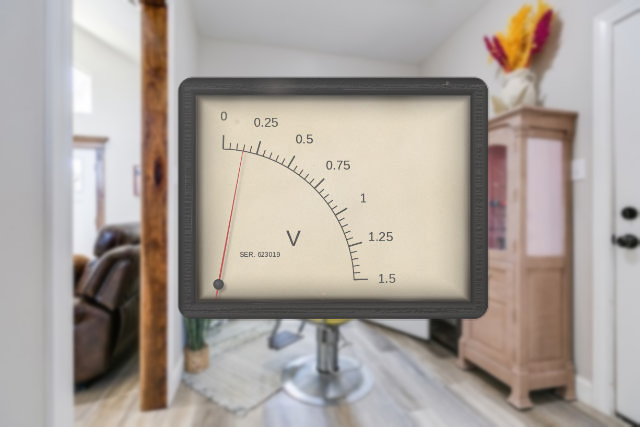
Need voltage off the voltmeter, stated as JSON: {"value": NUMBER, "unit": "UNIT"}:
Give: {"value": 0.15, "unit": "V"}
